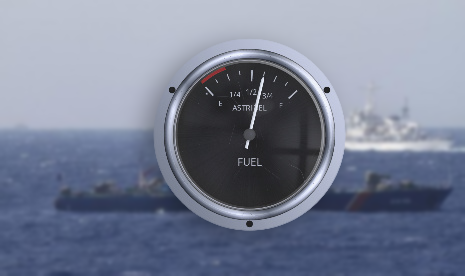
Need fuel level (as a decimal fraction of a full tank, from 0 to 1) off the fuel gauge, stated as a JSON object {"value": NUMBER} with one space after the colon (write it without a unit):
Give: {"value": 0.625}
